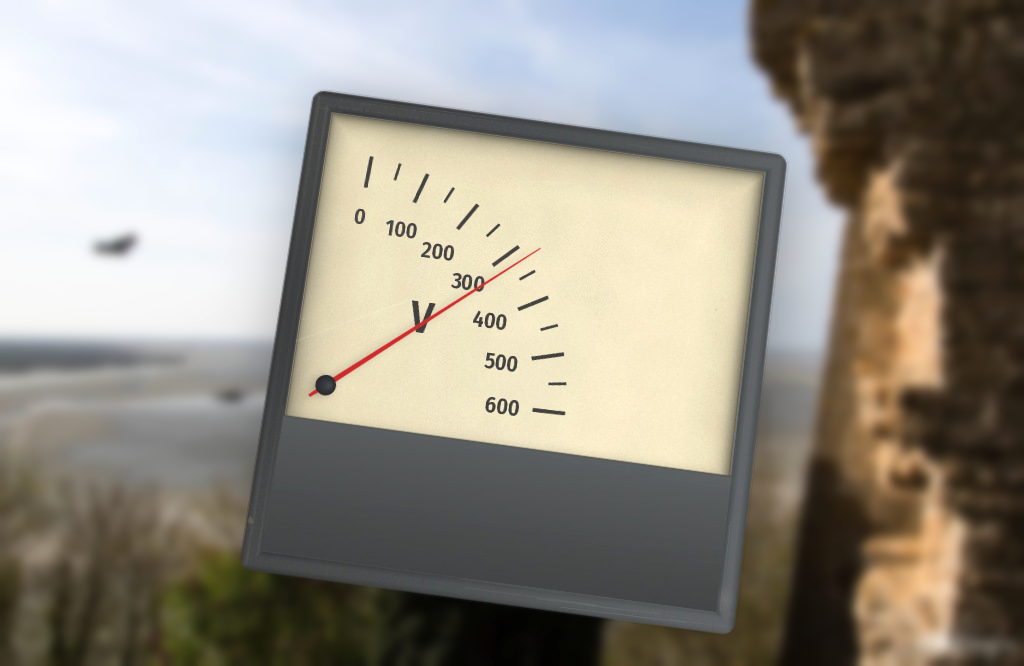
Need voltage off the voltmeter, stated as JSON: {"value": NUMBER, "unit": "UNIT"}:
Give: {"value": 325, "unit": "V"}
